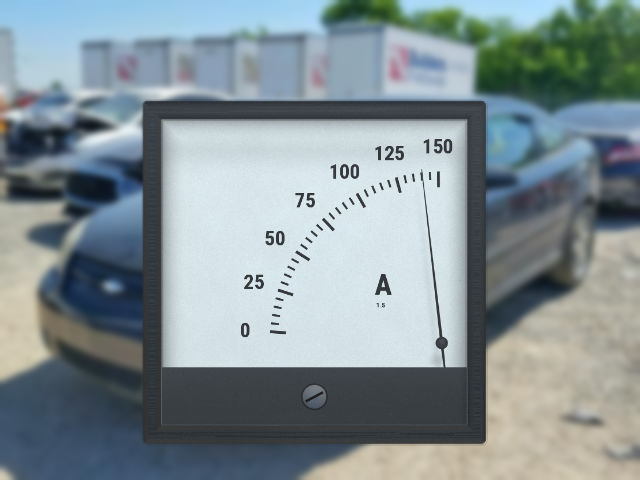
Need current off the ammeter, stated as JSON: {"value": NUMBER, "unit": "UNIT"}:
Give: {"value": 140, "unit": "A"}
